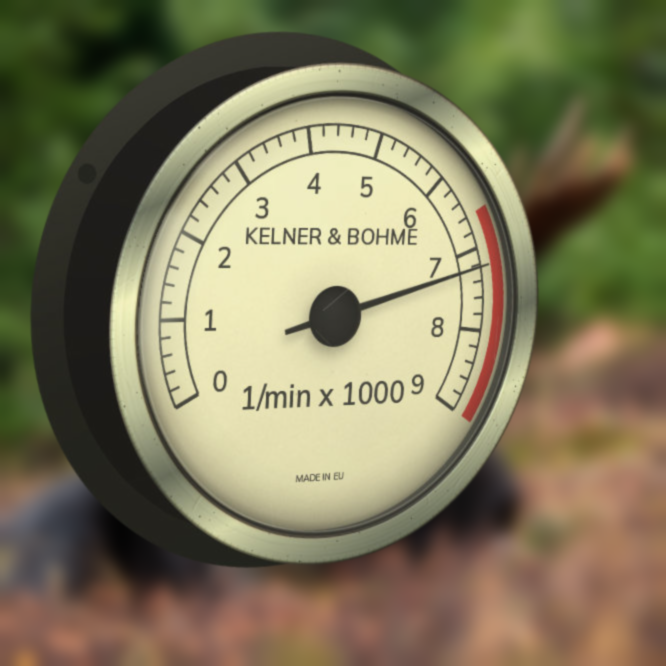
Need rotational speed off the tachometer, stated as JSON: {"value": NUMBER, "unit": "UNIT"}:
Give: {"value": 7200, "unit": "rpm"}
